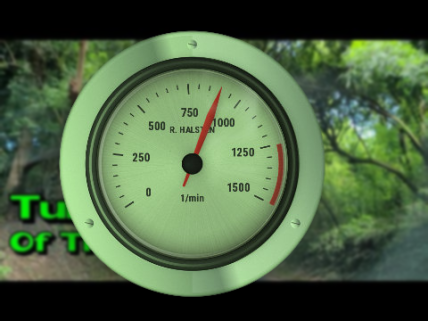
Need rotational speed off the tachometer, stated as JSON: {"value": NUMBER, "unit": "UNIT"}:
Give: {"value": 900, "unit": "rpm"}
